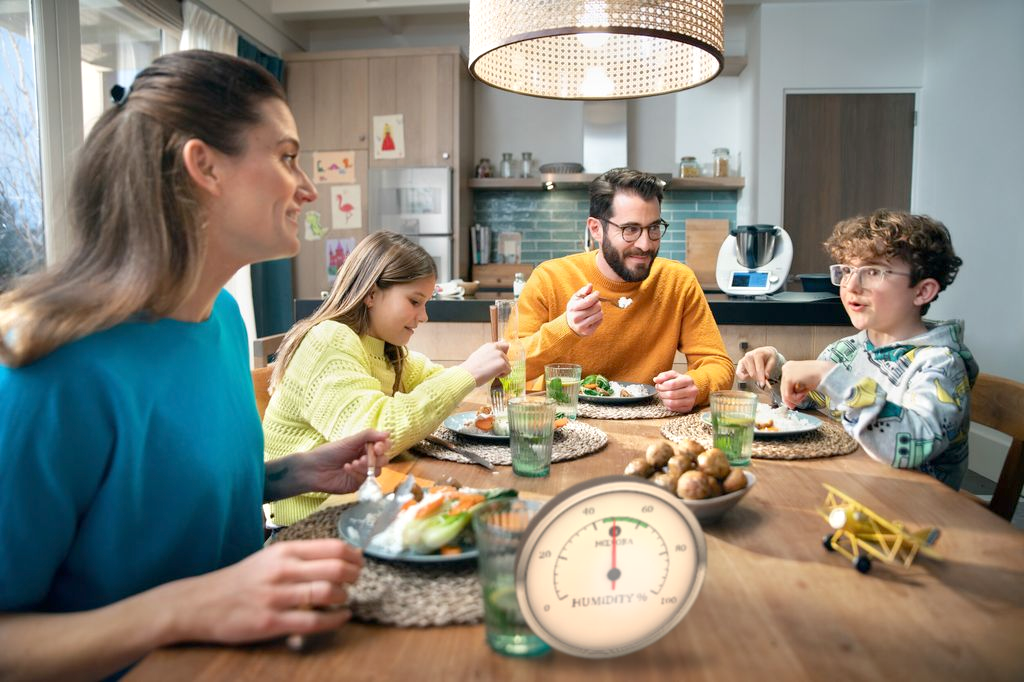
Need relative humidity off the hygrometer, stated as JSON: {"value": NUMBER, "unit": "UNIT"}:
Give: {"value": 48, "unit": "%"}
